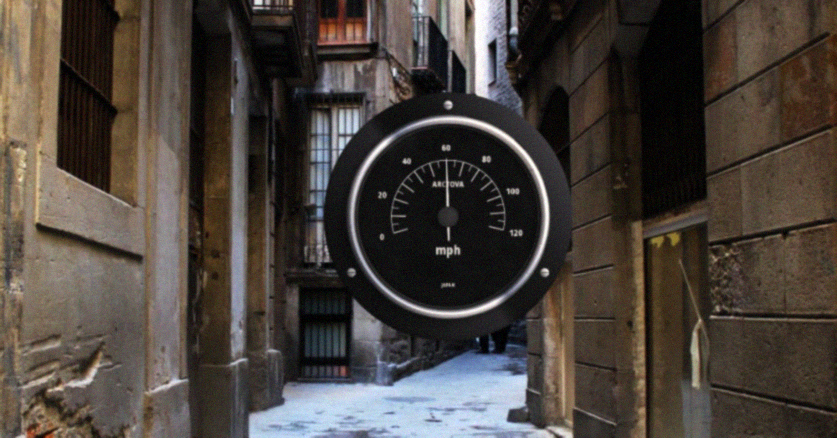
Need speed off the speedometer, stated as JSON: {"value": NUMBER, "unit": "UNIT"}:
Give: {"value": 60, "unit": "mph"}
